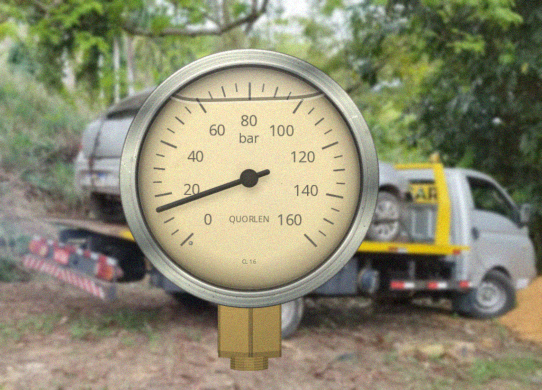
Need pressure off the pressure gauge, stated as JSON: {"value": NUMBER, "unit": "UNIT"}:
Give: {"value": 15, "unit": "bar"}
